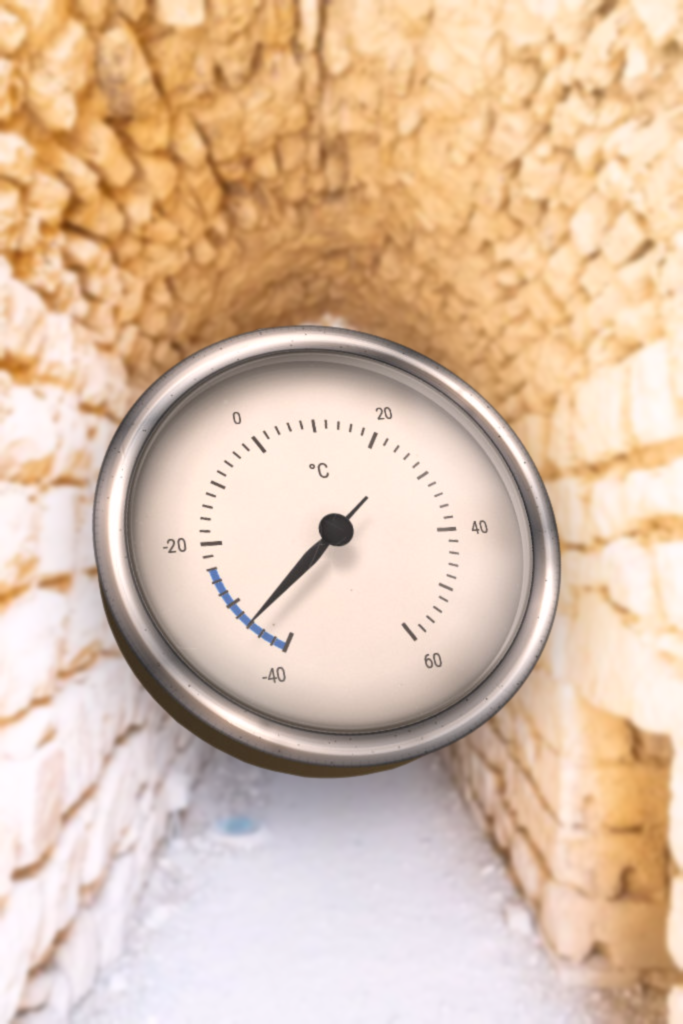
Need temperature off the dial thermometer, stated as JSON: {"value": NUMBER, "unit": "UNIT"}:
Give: {"value": -34, "unit": "°C"}
